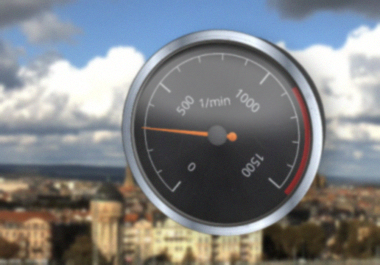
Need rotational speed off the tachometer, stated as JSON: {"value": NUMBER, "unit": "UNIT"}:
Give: {"value": 300, "unit": "rpm"}
